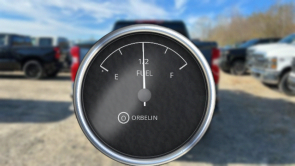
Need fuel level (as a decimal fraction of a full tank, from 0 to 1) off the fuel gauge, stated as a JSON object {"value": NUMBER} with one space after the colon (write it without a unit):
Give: {"value": 0.5}
